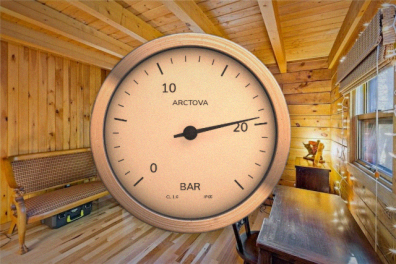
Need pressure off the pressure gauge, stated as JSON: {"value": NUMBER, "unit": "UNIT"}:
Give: {"value": 19.5, "unit": "bar"}
